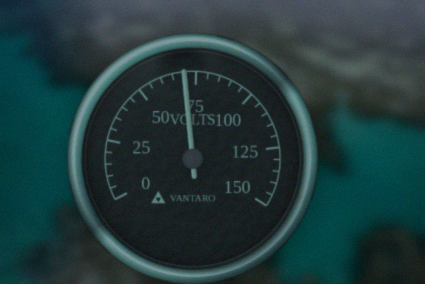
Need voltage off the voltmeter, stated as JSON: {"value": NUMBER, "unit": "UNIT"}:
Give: {"value": 70, "unit": "V"}
